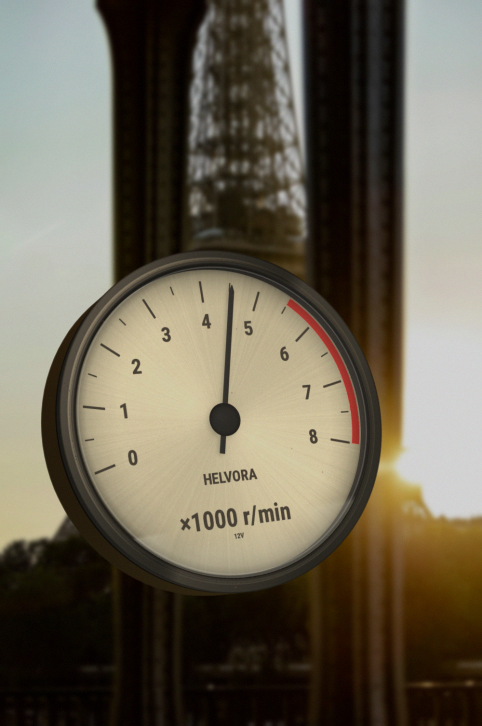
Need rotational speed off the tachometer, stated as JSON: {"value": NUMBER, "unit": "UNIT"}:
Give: {"value": 4500, "unit": "rpm"}
